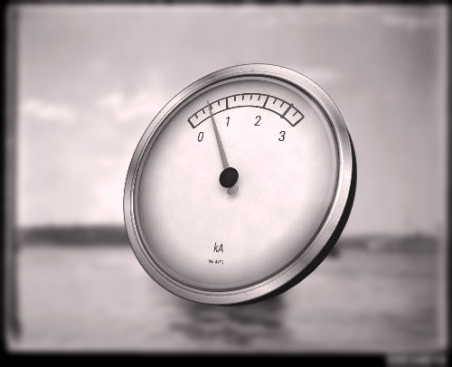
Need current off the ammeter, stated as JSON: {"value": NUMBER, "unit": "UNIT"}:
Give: {"value": 0.6, "unit": "kA"}
